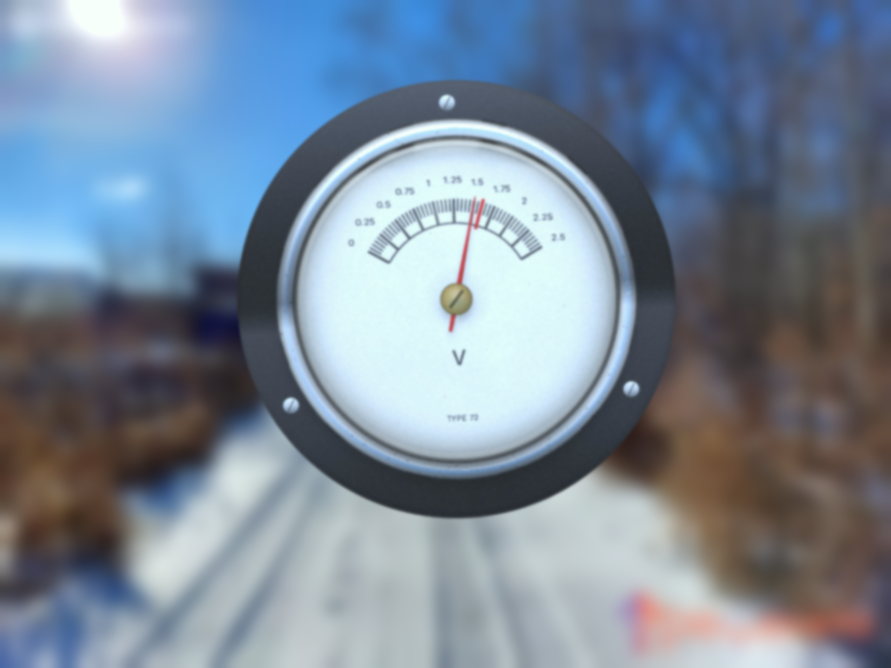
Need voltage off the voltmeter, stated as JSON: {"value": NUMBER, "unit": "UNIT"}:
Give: {"value": 1.5, "unit": "V"}
